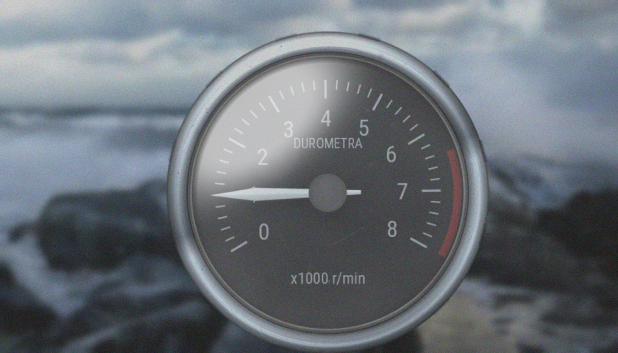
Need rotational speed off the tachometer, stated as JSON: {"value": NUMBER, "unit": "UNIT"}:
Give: {"value": 1000, "unit": "rpm"}
